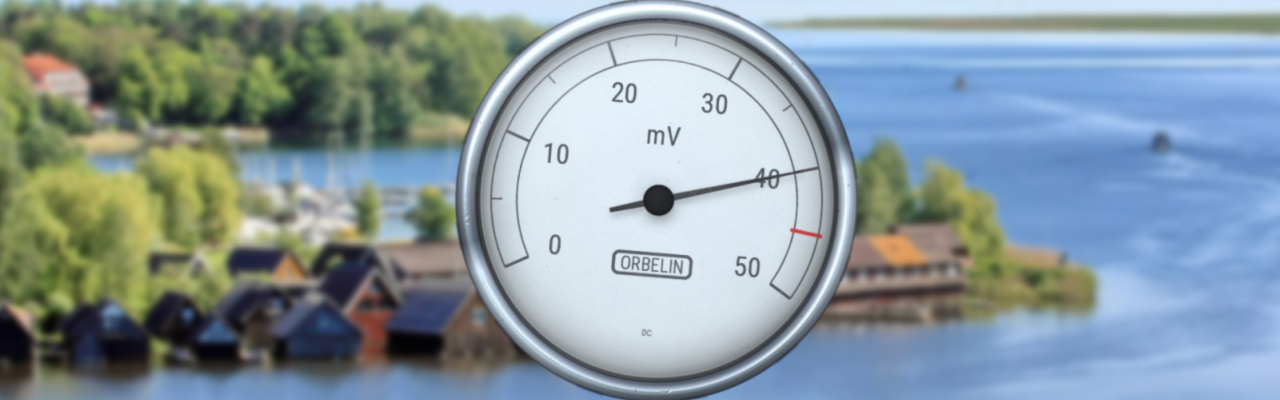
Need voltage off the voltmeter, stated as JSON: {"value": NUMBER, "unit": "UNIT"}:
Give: {"value": 40, "unit": "mV"}
